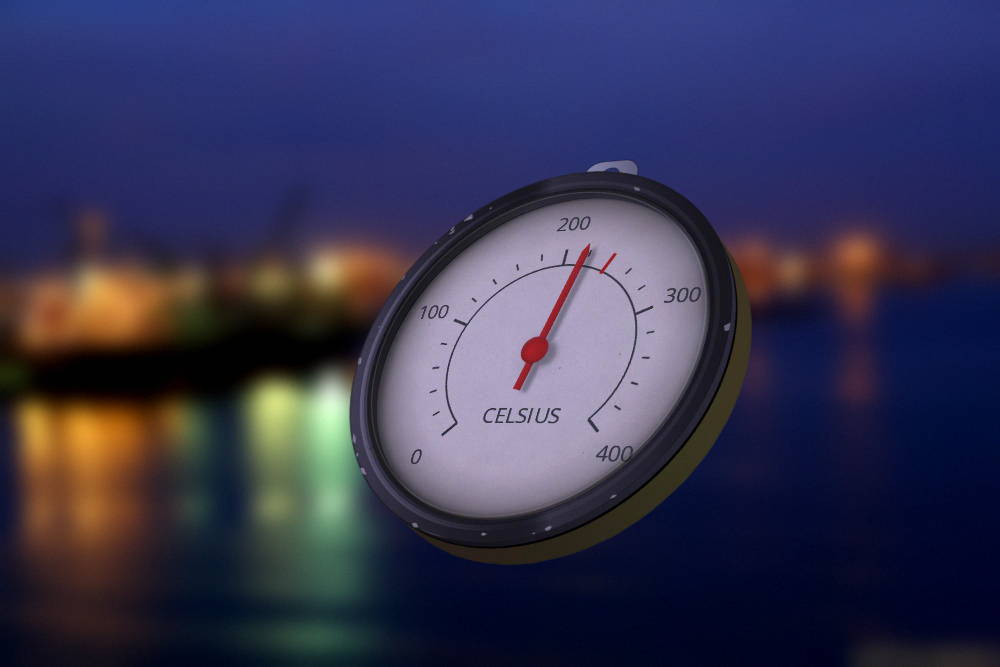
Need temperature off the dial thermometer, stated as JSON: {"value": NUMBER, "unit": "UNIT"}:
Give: {"value": 220, "unit": "°C"}
